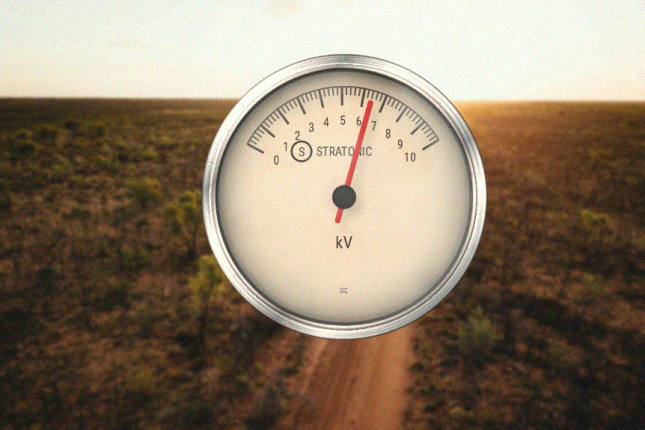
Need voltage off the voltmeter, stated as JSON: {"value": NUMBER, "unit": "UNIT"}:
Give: {"value": 6.4, "unit": "kV"}
